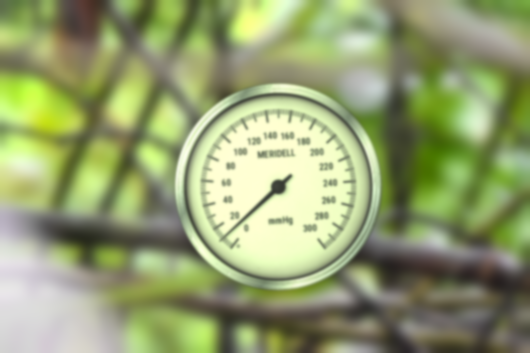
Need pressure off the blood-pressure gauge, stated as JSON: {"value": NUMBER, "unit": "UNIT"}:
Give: {"value": 10, "unit": "mmHg"}
